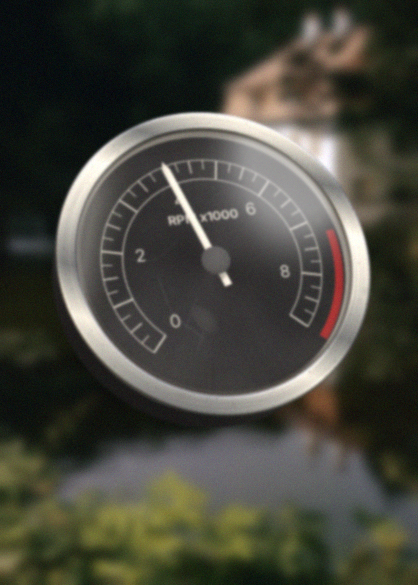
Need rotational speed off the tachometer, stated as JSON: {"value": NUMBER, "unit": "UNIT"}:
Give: {"value": 4000, "unit": "rpm"}
